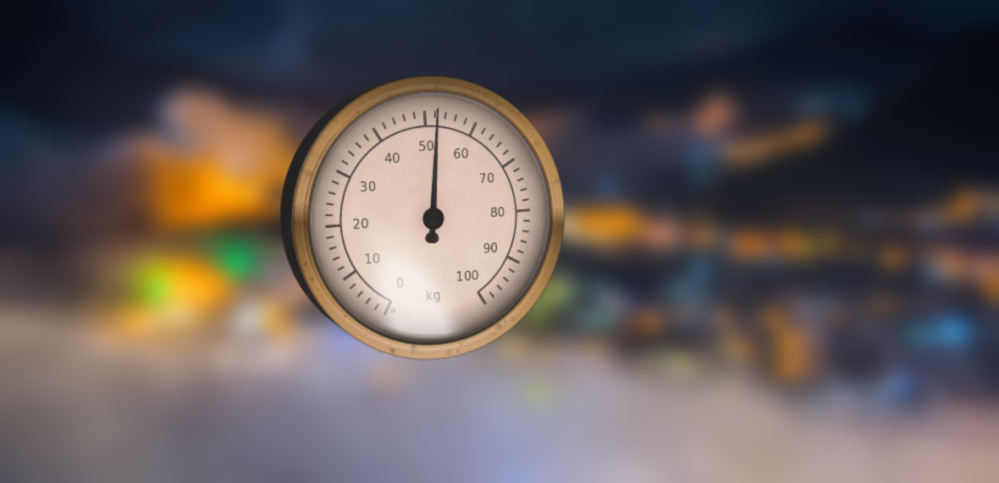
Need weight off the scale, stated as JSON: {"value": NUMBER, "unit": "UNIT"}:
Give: {"value": 52, "unit": "kg"}
